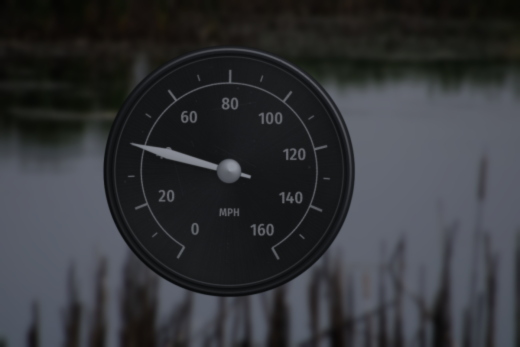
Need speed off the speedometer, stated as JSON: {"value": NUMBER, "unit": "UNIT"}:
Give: {"value": 40, "unit": "mph"}
